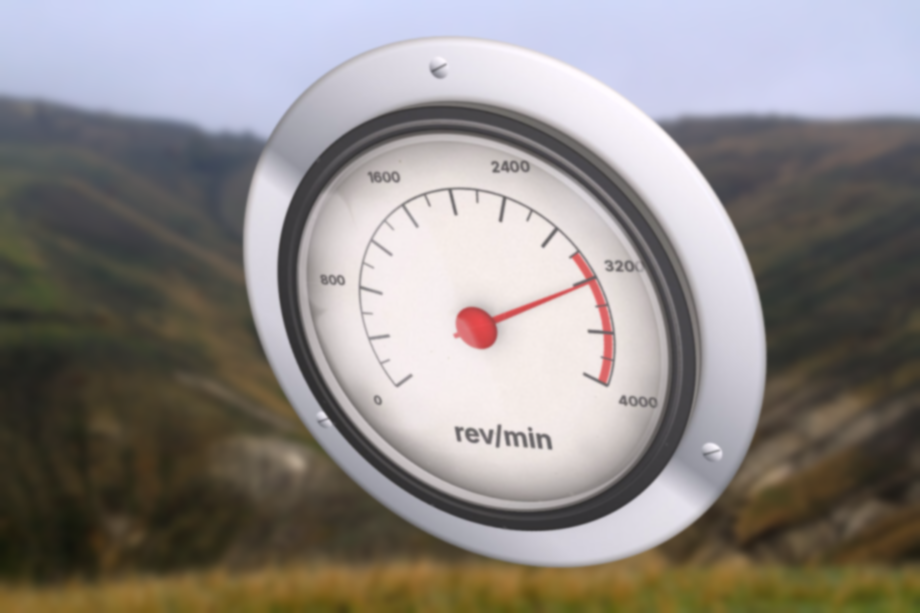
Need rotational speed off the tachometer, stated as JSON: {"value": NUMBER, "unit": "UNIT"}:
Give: {"value": 3200, "unit": "rpm"}
